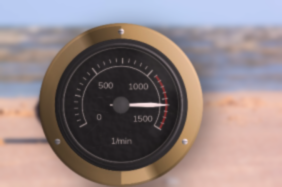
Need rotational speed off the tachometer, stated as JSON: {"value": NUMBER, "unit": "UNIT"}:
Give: {"value": 1300, "unit": "rpm"}
